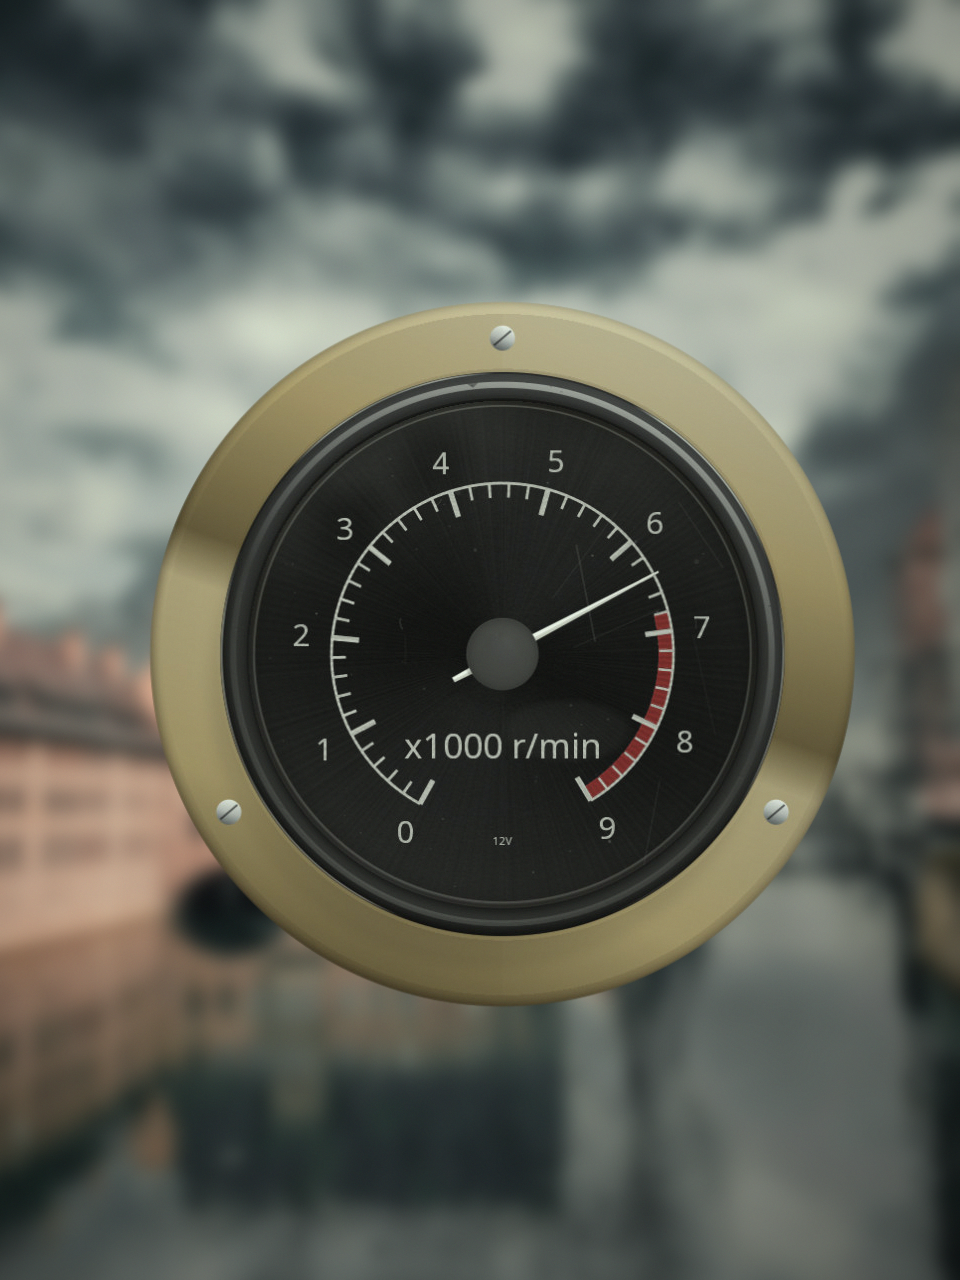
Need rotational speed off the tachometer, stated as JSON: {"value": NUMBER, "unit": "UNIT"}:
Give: {"value": 6400, "unit": "rpm"}
